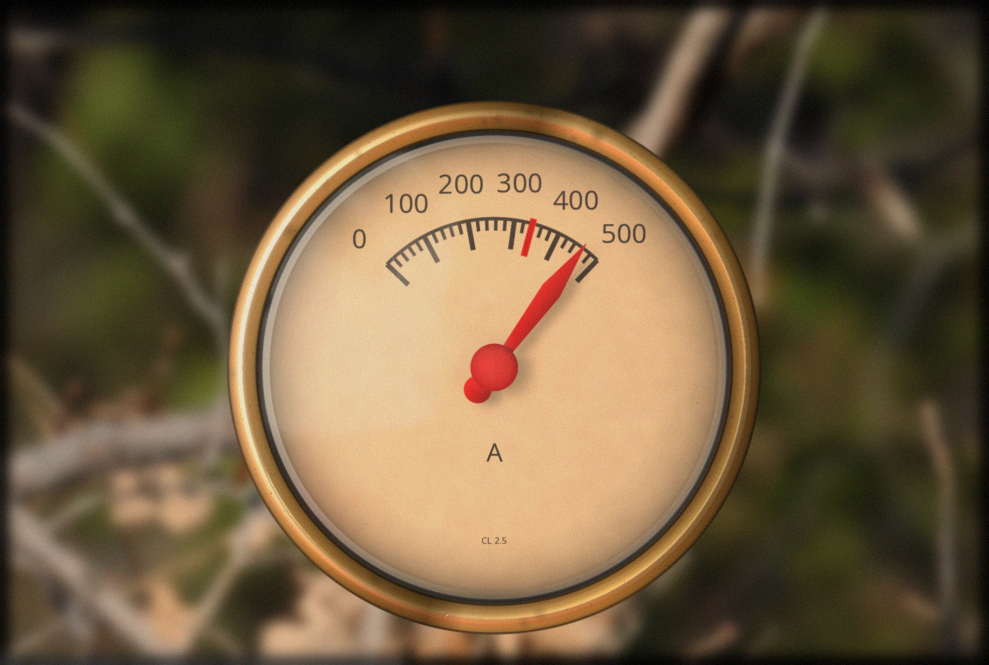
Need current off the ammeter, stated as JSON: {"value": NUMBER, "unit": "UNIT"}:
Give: {"value": 460, "unit": "A"}
